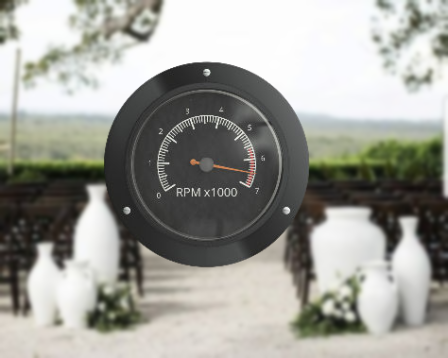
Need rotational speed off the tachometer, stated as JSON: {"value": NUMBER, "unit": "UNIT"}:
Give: {"value": 6500, "unit": "rpm"}
